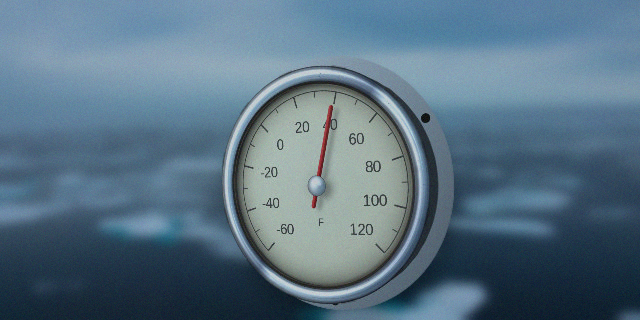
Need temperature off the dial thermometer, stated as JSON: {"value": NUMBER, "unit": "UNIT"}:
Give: {"value": 40, "unit": "°F"}
